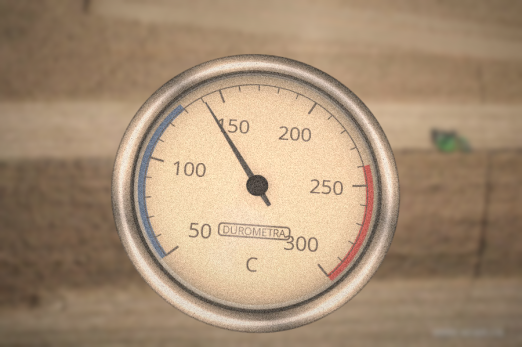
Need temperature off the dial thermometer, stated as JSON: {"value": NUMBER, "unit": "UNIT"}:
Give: {"value": 140, "unit": "°C"}
